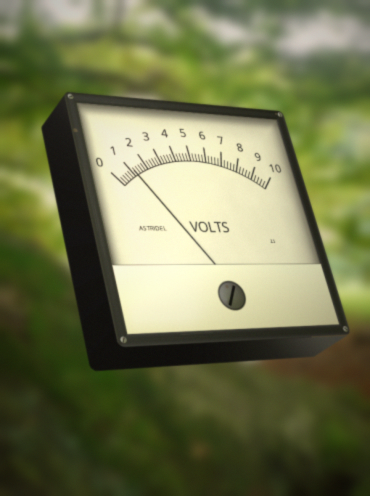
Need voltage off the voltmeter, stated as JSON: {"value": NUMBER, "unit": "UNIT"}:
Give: {"value": 1, "unit": "V"}
